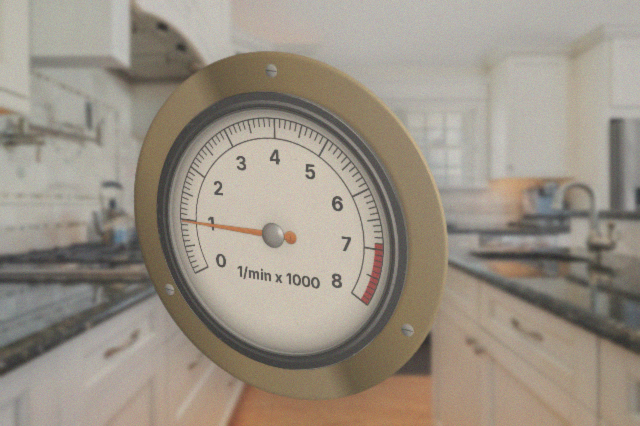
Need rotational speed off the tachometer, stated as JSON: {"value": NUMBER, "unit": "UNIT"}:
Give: {"value": 1000, "unit": "rpm"}
